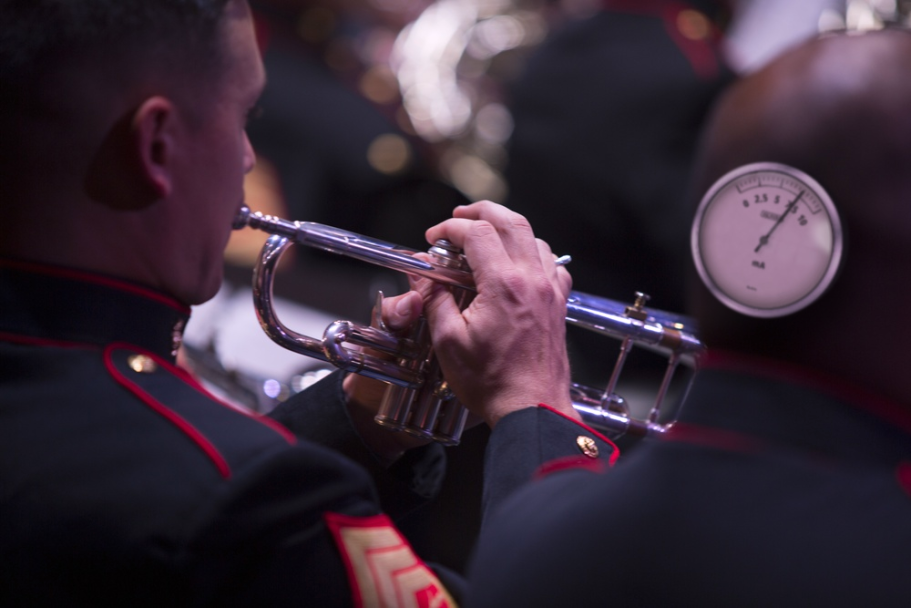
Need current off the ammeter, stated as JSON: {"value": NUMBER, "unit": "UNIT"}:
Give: {"value": 7.5, "unit": "mA"}
